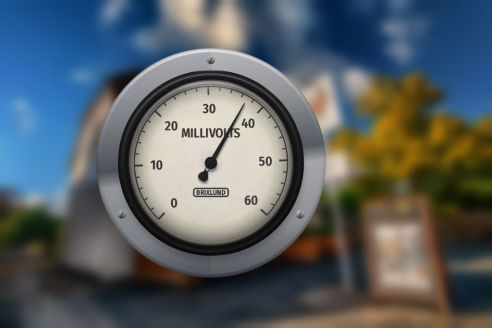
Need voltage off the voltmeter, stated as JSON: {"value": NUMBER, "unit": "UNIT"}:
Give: {"value": 37, "unit": "mV"}
